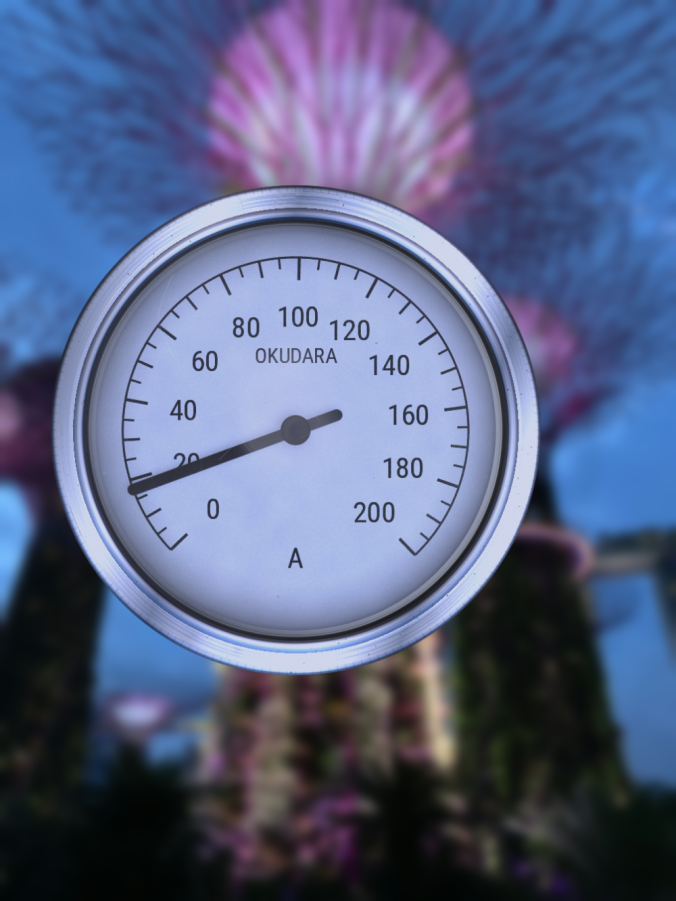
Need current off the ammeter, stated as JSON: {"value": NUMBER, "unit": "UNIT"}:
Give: {"value": 17.5, "unit": "A"}
